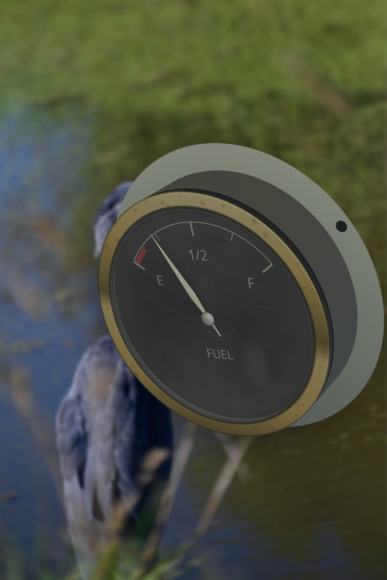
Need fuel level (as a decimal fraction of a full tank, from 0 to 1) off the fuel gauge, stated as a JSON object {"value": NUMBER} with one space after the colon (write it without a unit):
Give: {"value": 0.25}
